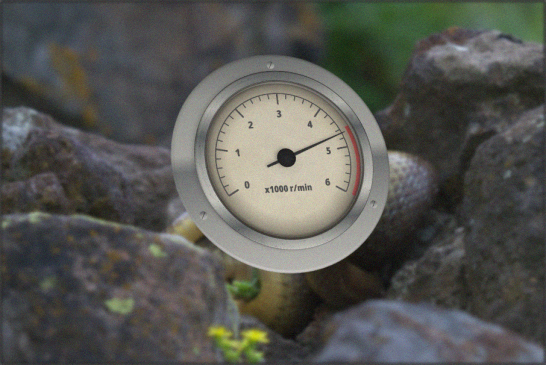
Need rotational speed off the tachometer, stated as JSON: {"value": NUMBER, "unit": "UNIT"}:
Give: {"value": 4700, "unit": "rpm"}
